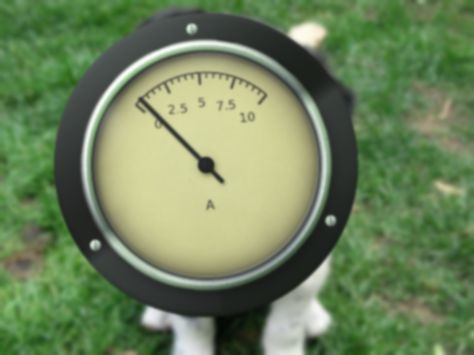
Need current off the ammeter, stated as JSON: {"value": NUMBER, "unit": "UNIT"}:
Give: {"value": 0.5, "unit": "A"}
